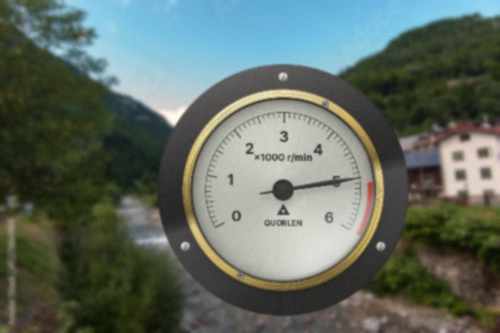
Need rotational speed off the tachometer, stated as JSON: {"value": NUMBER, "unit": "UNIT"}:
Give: {"value": 5000, "unit": "rpm"}
